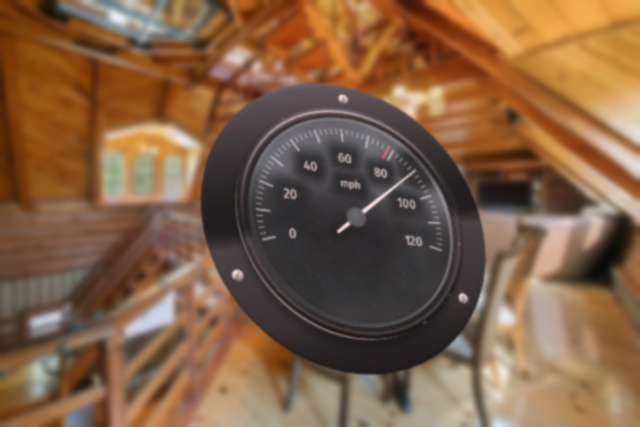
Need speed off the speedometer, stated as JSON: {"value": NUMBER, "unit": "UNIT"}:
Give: {"value": 90, "unit": "mph"}
